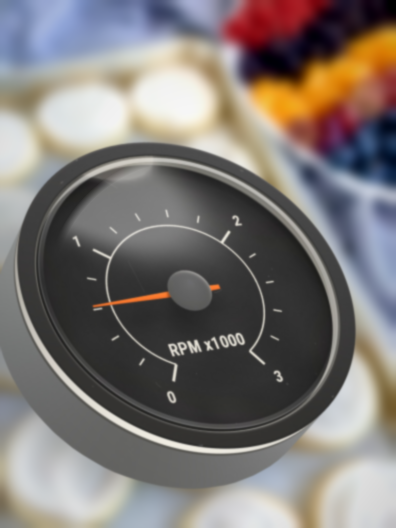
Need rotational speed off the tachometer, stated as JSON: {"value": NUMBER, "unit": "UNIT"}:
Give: {"value": 600, "unit": "rpm"}
